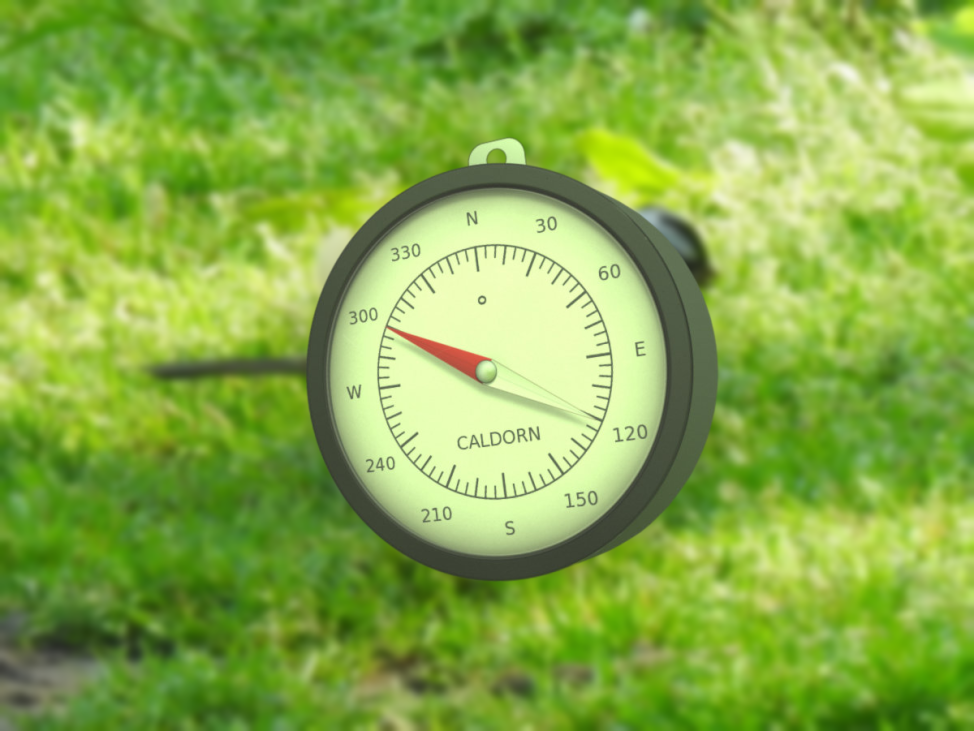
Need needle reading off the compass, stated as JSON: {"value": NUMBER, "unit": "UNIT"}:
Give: {"value": 300, "unit": "°"}
